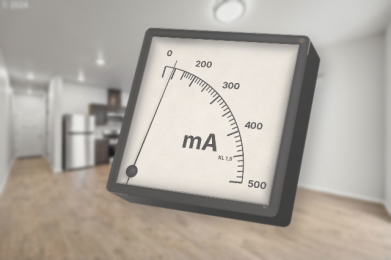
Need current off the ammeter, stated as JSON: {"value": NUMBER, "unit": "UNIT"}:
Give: {"value": 100, "unit": "mA"}
